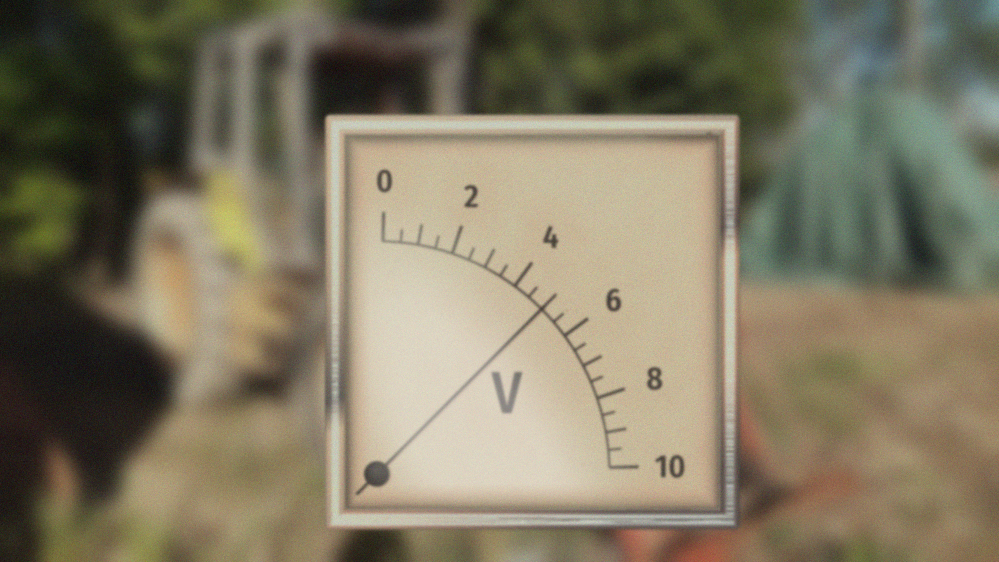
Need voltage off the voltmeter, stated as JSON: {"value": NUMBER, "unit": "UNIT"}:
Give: {"value": 5, "unit": "V"}
